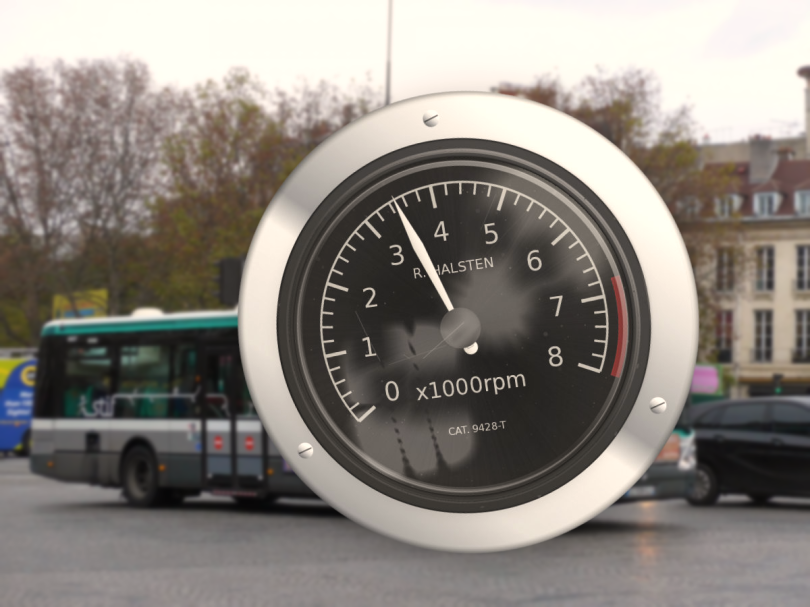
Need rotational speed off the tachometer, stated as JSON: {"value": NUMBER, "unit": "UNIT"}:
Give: {"value": 3500, "unit": "rpm"}
